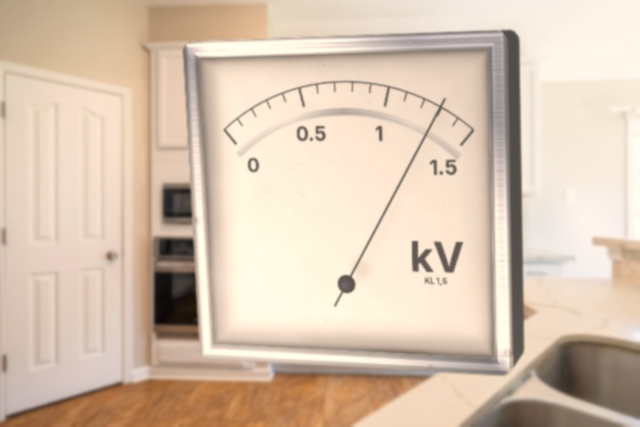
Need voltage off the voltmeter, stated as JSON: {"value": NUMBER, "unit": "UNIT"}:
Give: {"value": 1.3, "unit": "kV"}
